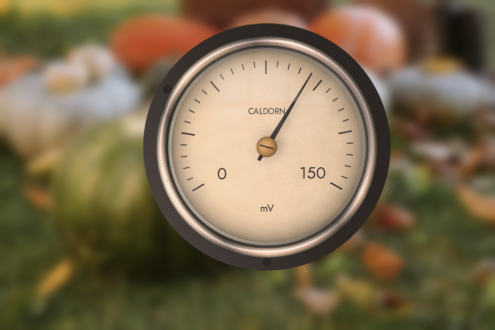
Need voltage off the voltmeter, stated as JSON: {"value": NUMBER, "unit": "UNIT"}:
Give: {"value": 95, "unit": "mV"}
